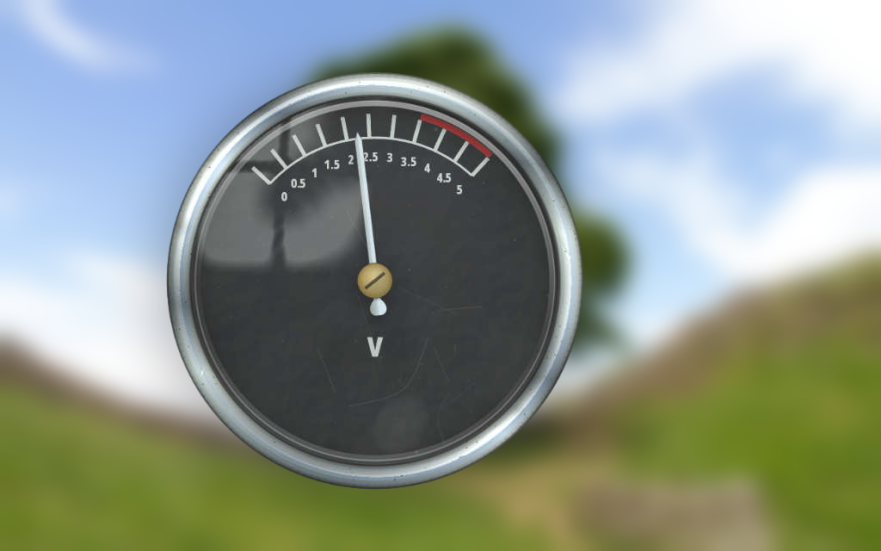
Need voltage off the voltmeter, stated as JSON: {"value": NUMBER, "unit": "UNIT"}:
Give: {"value": 2.25, "unit": "V"}
